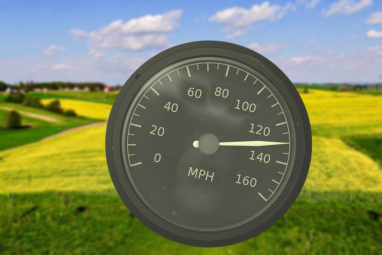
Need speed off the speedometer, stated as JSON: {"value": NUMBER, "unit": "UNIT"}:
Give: {"value": 130, "unit": "mph"}
